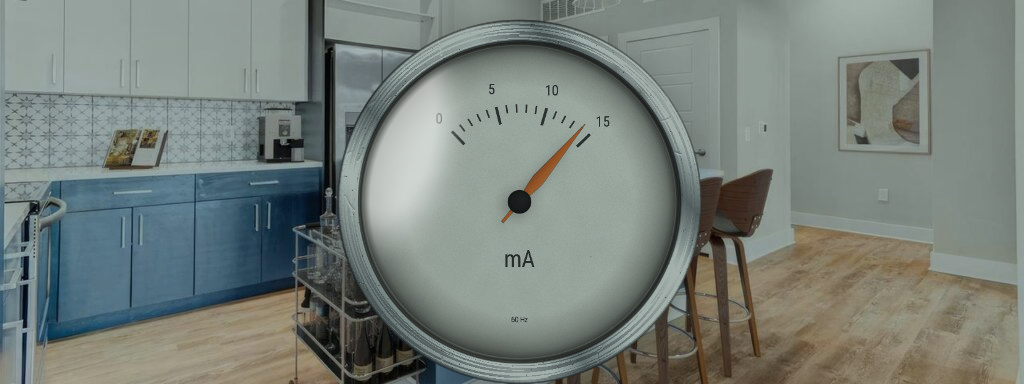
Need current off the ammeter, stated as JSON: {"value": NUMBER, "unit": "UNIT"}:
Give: {"value": 14, "unit": "mA"}
